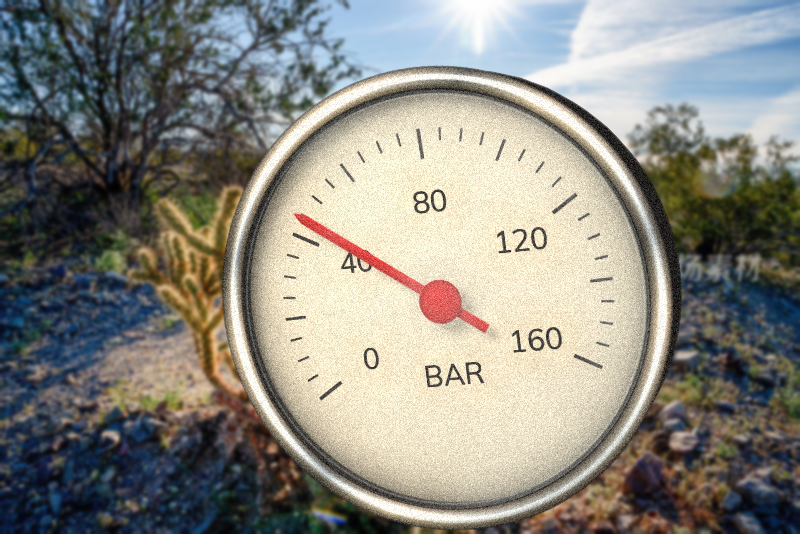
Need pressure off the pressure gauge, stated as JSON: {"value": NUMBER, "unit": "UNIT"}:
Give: {"value": 45, "unit": "bar"}
